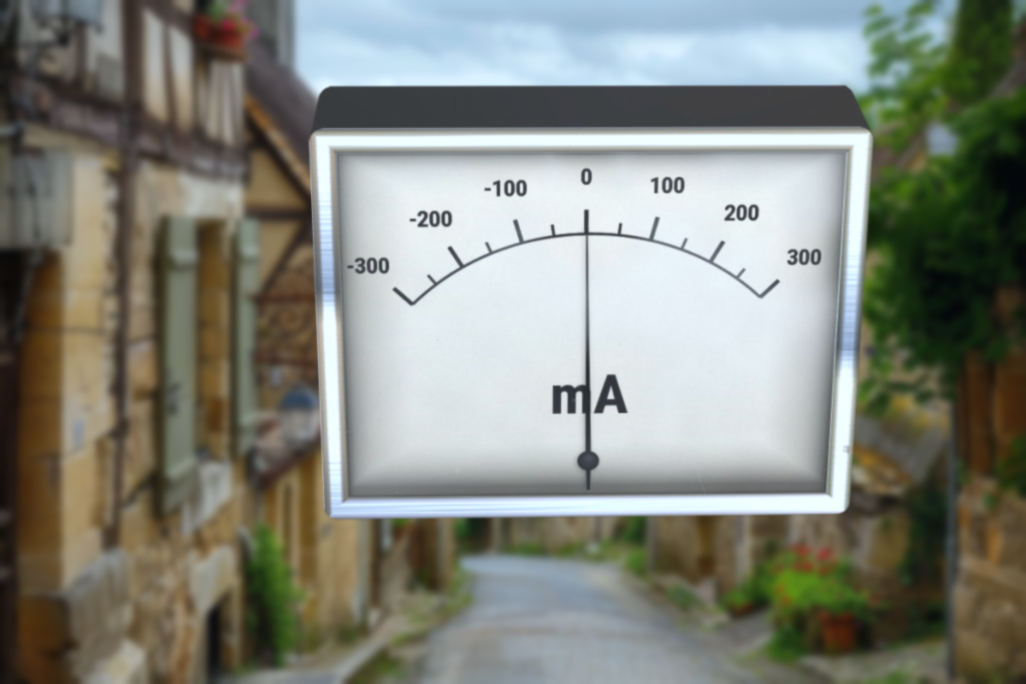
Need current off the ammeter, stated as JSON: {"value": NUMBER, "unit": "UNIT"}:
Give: {"value": 0, "unit": "mA"}
